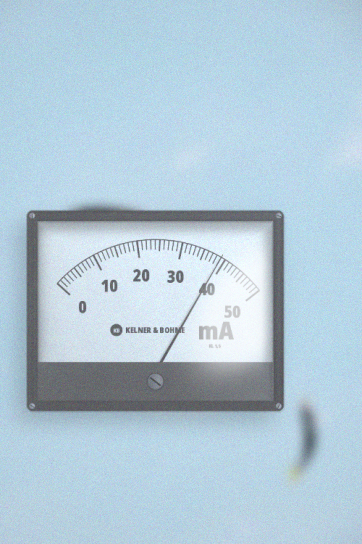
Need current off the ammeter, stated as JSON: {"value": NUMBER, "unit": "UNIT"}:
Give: {"value": 39, "unit": "mA"}
